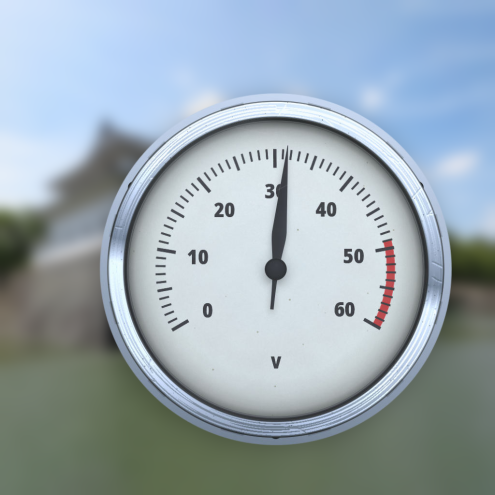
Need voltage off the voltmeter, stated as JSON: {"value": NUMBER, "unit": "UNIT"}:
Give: {"value": 31.5, "unit": "V"}
